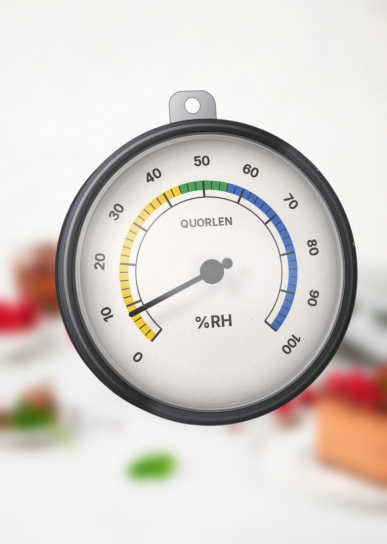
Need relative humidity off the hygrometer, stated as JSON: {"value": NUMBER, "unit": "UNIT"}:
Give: {"value": 8, "unit": "%"}
